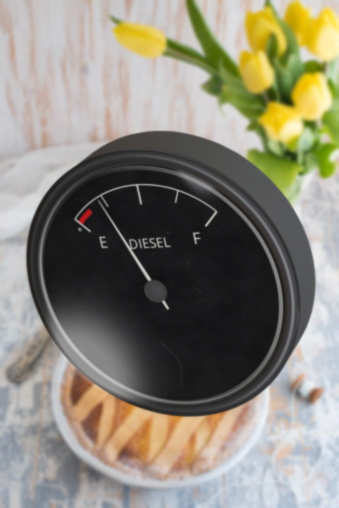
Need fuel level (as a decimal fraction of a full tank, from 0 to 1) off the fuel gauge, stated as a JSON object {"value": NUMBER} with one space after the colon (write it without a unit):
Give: {"value": 0.25}
